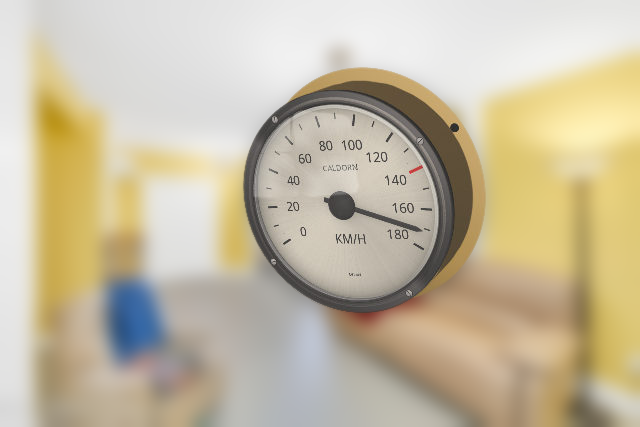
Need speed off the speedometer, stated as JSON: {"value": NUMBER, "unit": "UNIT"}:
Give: {"value": 170, "unit": "km/h"}
